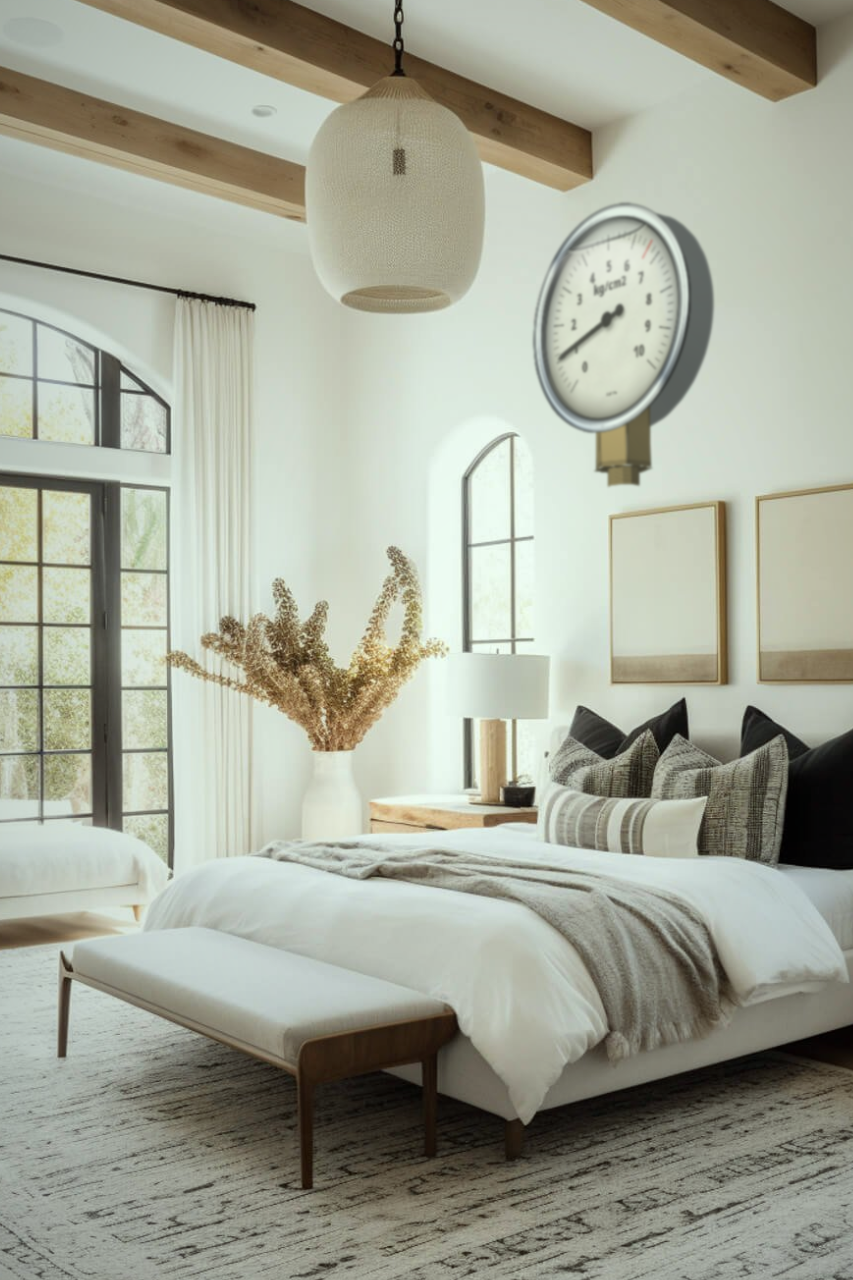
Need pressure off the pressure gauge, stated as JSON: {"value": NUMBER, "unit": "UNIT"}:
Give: {"value": 1, "unit": "kg/cm²"}
